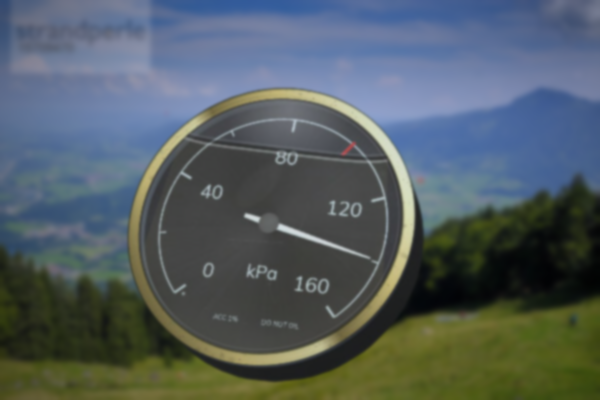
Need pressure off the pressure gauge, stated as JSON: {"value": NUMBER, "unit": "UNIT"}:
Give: {"value": 140, "unit": "kPa"}
